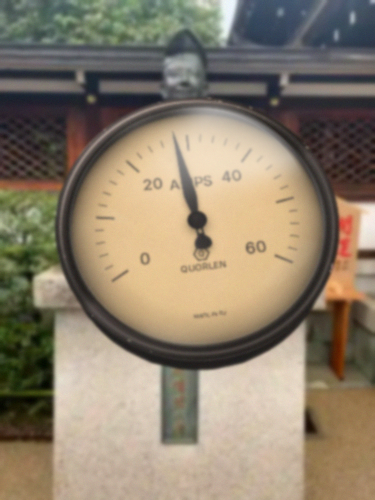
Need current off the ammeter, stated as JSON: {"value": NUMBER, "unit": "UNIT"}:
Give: {"value": 28, "unit": "A"}
